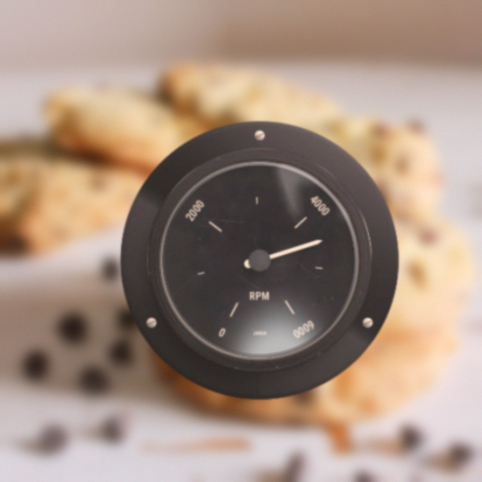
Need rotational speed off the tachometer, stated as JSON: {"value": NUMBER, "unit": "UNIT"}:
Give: {"value": 4500, "unit": "rpm"}
